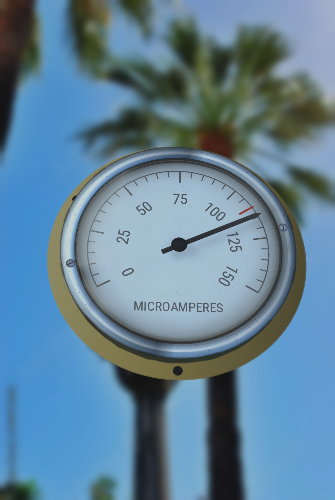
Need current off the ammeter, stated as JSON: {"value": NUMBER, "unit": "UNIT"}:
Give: {"value": 115, "unit": "µA"}
